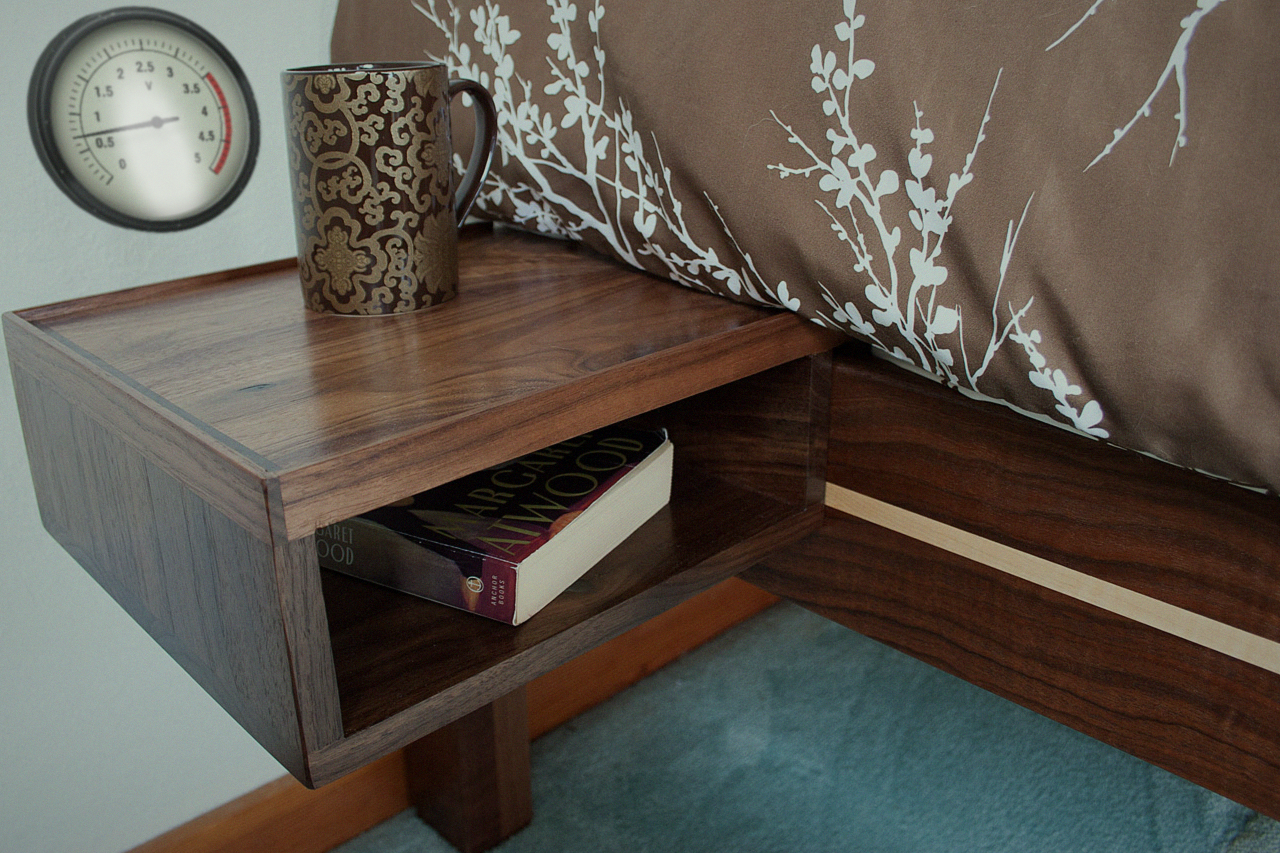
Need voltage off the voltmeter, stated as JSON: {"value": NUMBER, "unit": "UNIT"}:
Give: {"value": 0.7, "unit": "V"}
